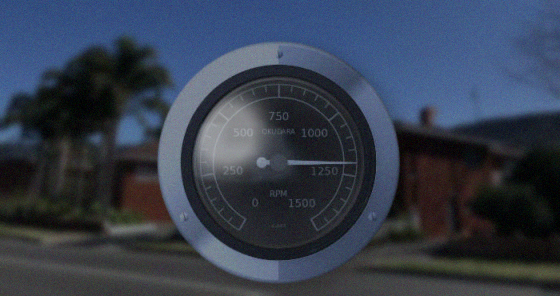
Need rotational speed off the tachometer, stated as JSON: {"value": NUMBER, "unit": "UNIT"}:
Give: {"value": 1200, "unit": "rpm"}
